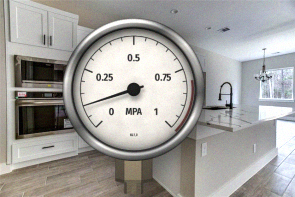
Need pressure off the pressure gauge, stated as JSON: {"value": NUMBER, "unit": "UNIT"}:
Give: {"value": 0.1, "unit": "MPa"}
